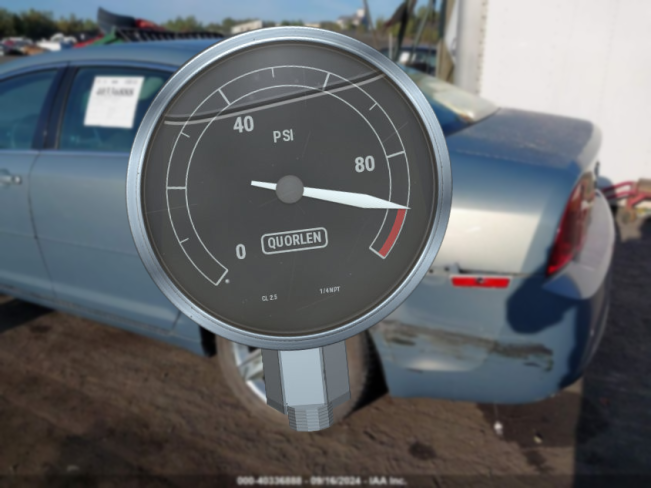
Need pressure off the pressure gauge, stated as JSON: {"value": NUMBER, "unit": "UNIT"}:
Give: {"value": 90, "unit": "psi"}
